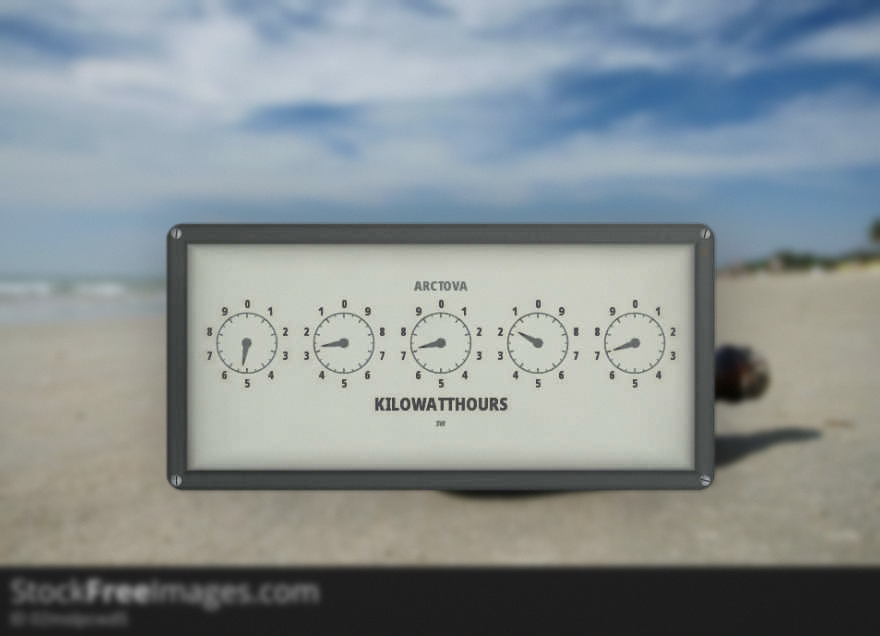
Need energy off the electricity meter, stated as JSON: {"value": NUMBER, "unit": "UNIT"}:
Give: {"value": 52717, "unit": "kWh"}
